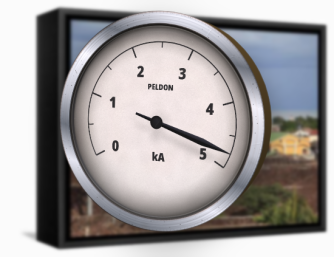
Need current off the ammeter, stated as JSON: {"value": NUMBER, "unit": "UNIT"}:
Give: {"value": 4.75, "unit": "kA"}
